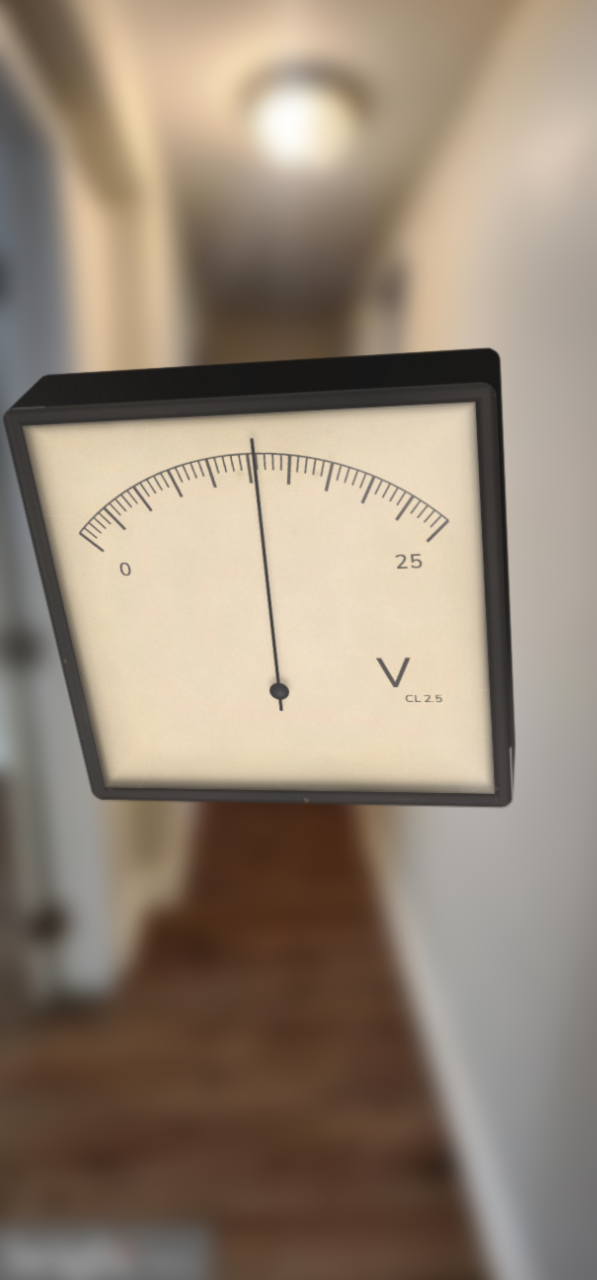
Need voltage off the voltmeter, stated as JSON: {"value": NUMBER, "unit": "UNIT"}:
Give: {"value": 13, "unit": "V"}
